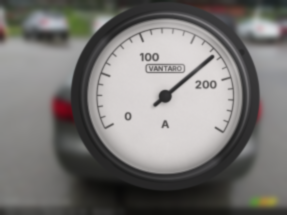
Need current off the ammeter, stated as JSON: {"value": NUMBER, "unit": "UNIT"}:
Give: {"value": 175, "unit": "A"}
